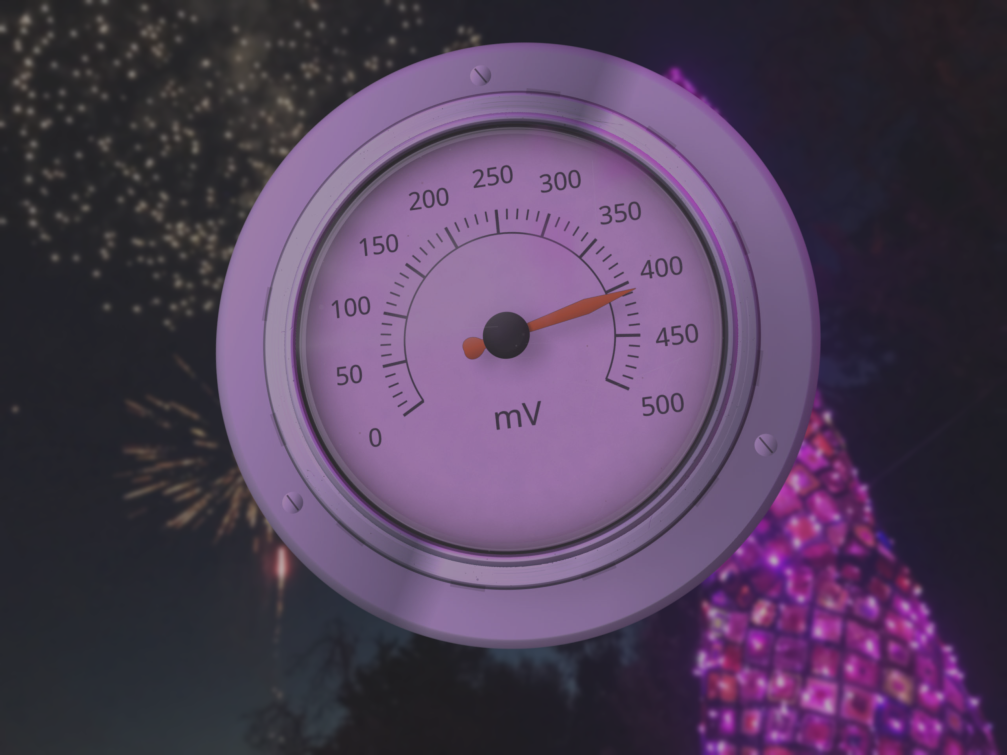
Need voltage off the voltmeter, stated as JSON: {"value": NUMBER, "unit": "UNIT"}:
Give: {"value": 410, "unit": "mV"}
